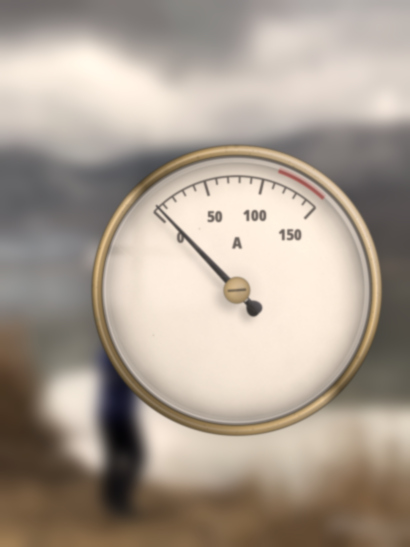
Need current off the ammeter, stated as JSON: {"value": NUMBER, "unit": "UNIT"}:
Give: {"value": 5, "unit": "A"}
